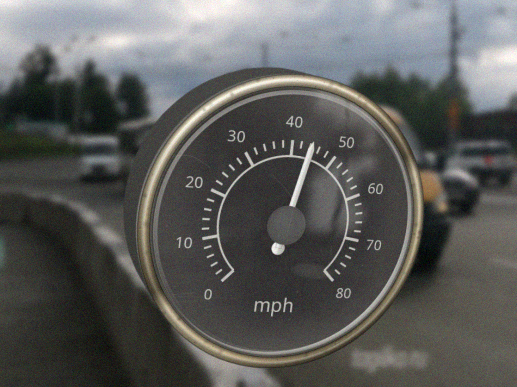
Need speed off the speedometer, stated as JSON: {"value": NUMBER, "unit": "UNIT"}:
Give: {"value": 44, "unit": "mph"}
